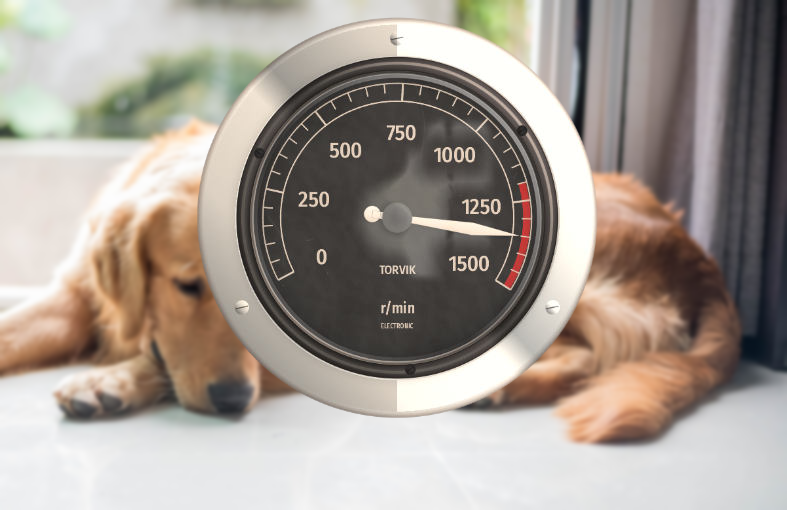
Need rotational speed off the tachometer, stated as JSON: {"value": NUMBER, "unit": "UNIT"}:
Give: {"value": 1350, "unit": "rpm"}
